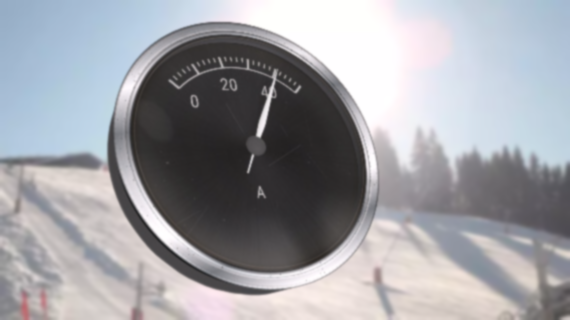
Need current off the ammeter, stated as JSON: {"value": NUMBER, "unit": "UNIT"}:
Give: {"value": 40, "unit": "A"}
